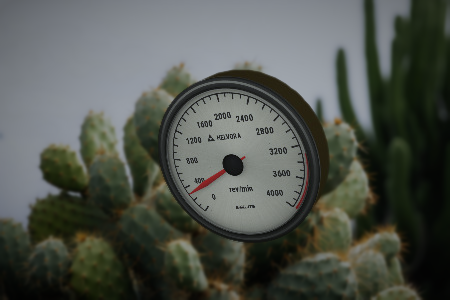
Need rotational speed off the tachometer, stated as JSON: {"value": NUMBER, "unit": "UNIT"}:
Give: {"value": 300, "unit": "rpm"}
